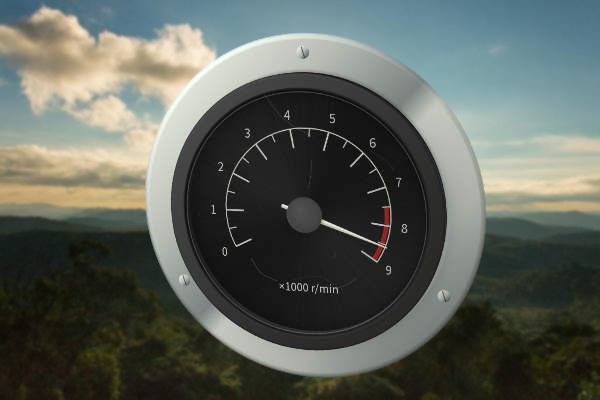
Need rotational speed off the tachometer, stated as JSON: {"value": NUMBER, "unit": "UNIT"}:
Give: {"value": 8500, "unit": "rpm"}
